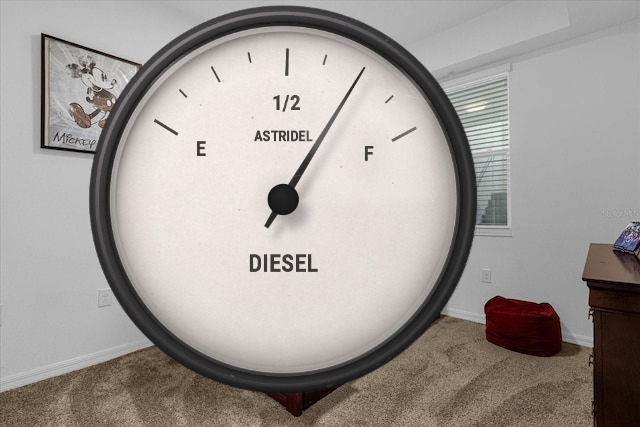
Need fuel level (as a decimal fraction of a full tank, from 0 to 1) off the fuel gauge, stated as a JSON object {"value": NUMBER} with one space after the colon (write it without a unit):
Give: {"value": 0.75}
